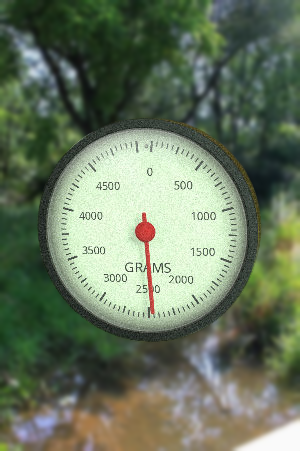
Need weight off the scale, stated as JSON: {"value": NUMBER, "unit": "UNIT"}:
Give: {"value": 2450, "unit": "g"}
